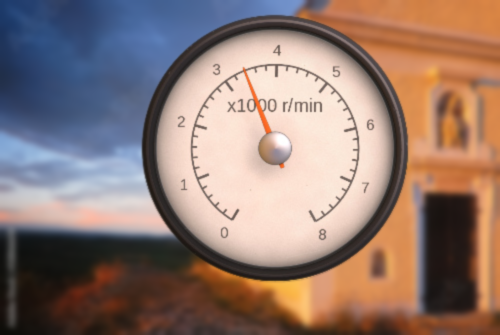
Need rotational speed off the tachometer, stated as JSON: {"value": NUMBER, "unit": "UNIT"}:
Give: {"value": 3400, "unit": "rpm"}
